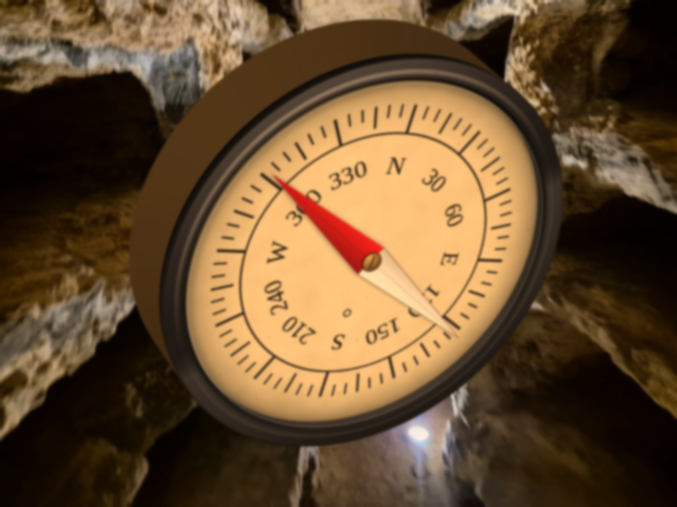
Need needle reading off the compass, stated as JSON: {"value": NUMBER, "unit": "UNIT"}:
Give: {"value": 302.5, "unit": "°"}
